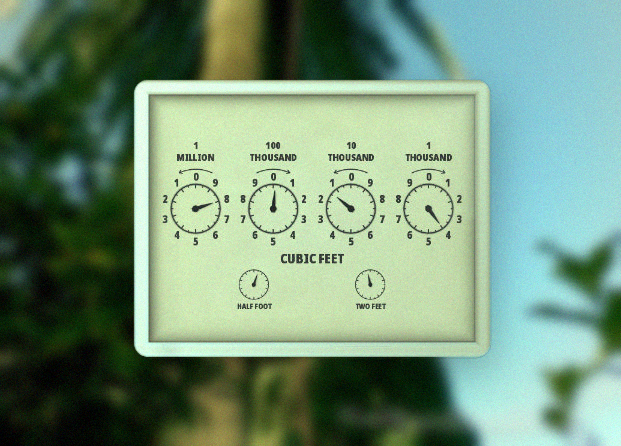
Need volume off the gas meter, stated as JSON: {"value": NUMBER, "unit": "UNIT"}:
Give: {"value": 801400, "unit": "ft³"}
